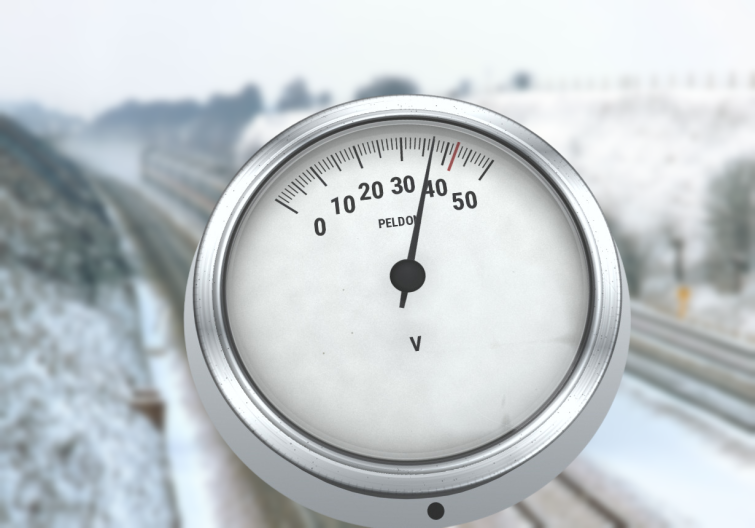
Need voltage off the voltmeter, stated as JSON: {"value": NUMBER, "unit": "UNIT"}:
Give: {"value": 37, "unit": "V"}
